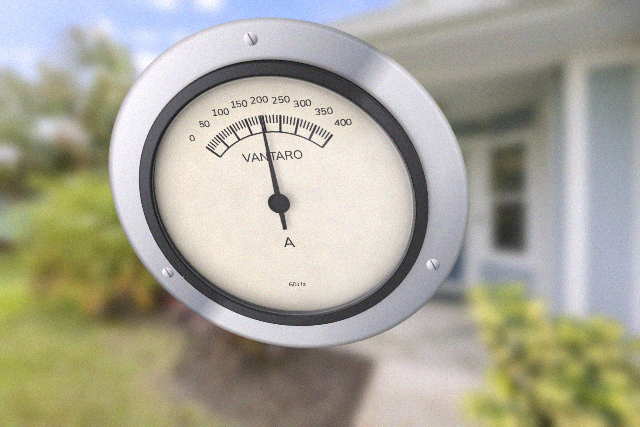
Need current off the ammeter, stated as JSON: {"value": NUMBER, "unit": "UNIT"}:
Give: {"value": 200, "unit": "A"}
